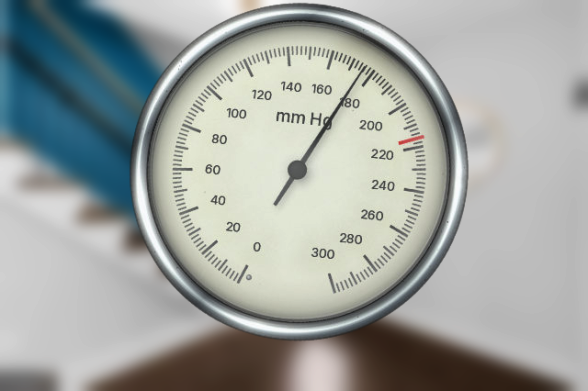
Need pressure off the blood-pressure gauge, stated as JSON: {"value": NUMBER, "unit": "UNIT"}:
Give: {"value": 176, "unit": "mmHg"}
